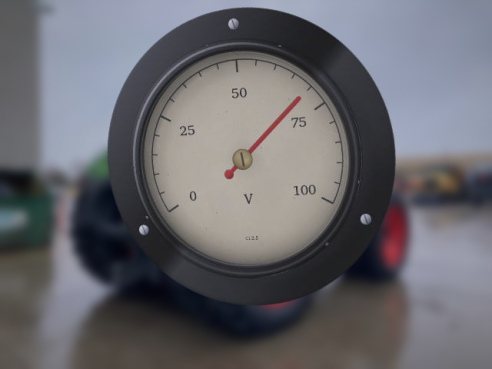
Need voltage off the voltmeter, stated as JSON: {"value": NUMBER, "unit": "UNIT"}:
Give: {"value": 70, "unit": "V"}
